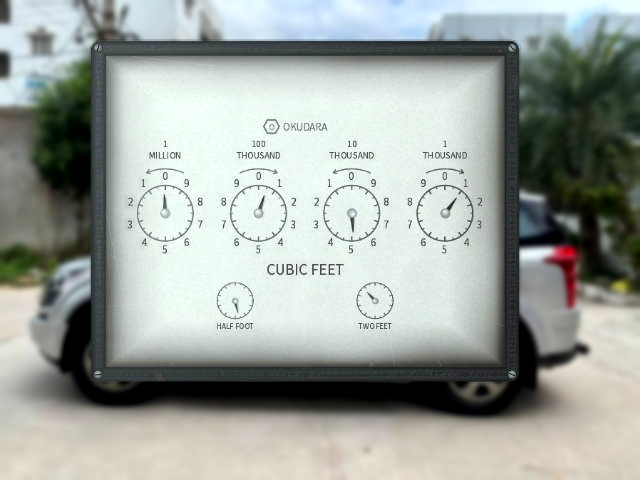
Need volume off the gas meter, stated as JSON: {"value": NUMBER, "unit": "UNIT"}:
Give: {"value": 5100, "unit": "ft³"}
